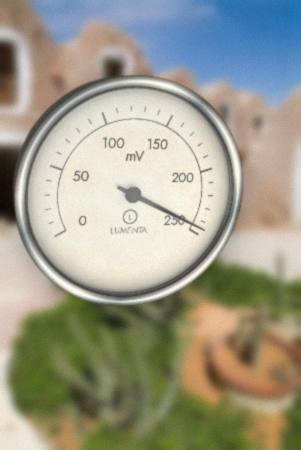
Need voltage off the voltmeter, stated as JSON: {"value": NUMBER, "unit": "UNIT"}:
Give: {"value": 245, "unit": "mV"}
